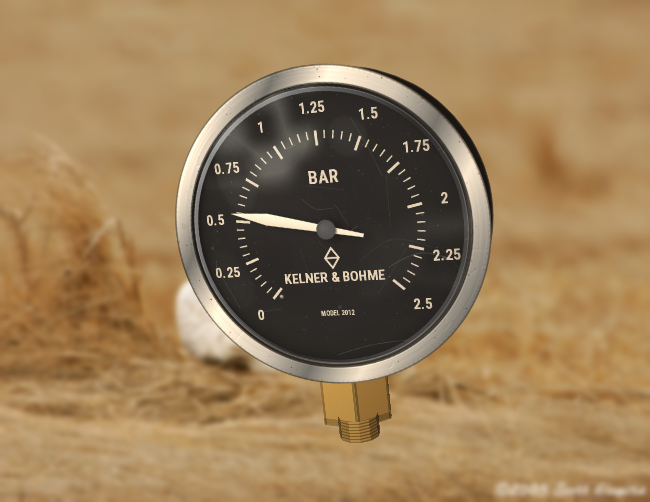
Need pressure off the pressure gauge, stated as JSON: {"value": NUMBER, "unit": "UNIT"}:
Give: {"value": 0.55, "unit": "bar"}
